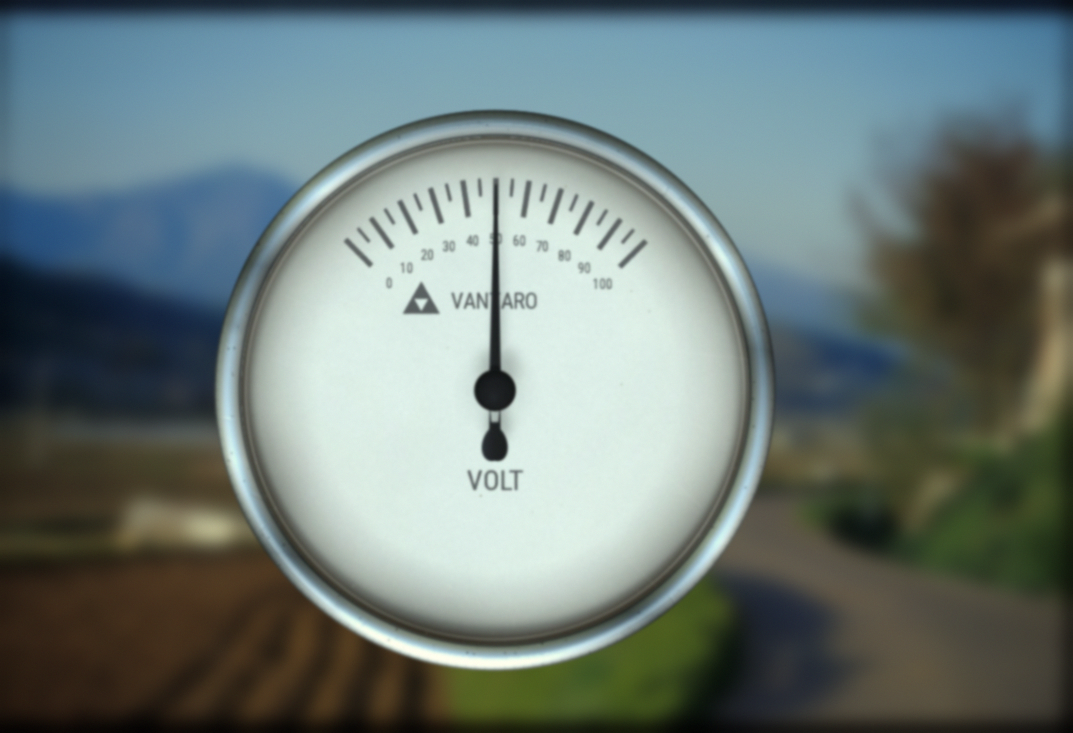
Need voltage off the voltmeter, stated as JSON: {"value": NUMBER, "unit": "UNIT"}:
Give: {"value": 50, "unit": "V"}
